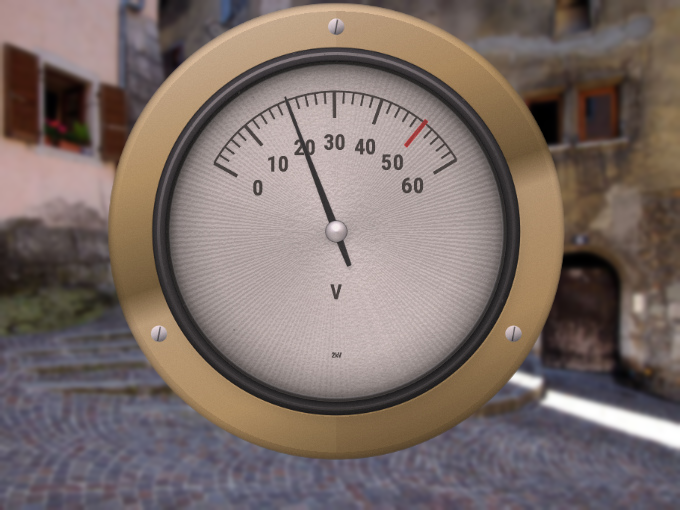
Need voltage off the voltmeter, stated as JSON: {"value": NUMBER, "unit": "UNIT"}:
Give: {"value": 20, "unit": "V"}
